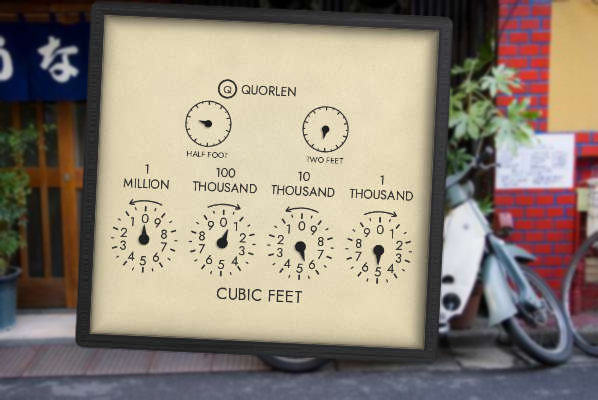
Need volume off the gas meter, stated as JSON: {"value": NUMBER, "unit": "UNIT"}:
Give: {"value": 5500, "unit": "ft³"}
